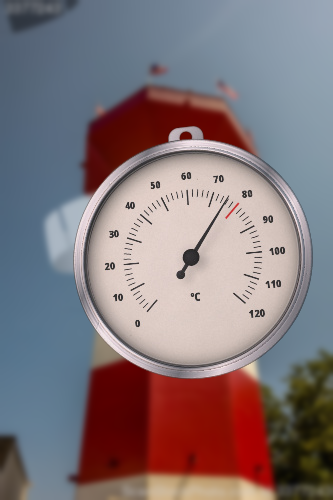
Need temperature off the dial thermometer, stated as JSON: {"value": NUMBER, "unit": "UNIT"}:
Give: {"value": 76, "unit": "°C"}
